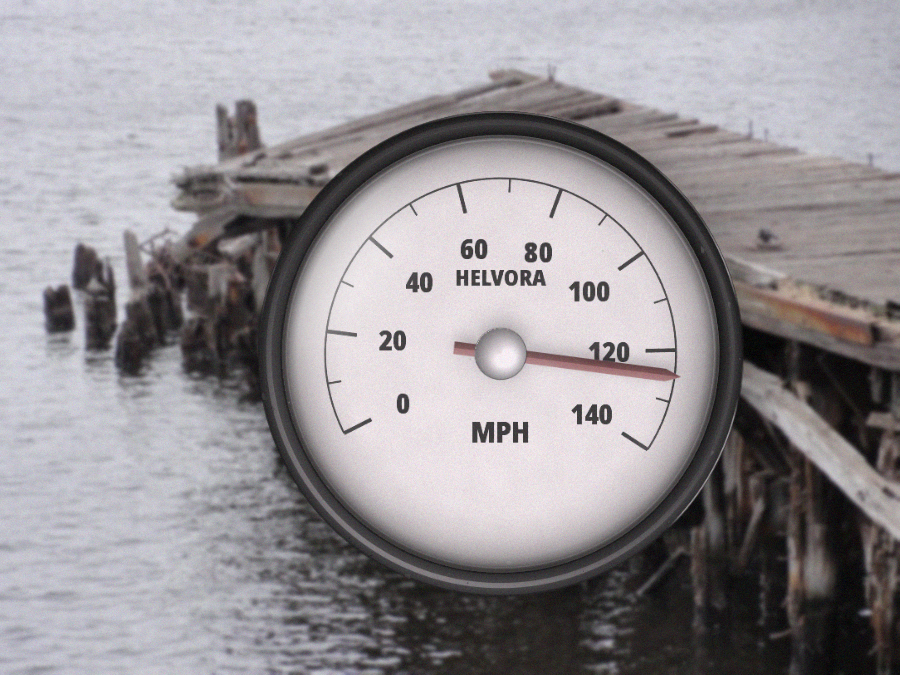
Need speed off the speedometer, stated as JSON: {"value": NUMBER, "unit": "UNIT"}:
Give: {"value": 125, "unit": "mph"}
